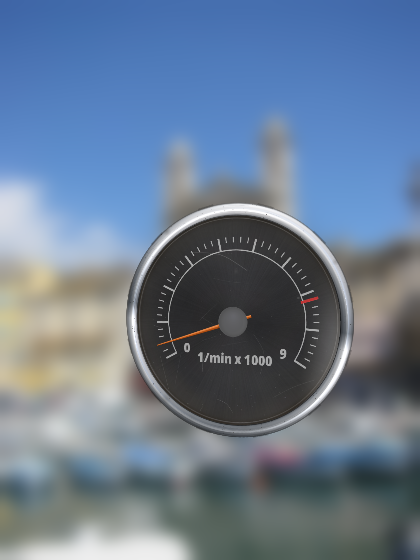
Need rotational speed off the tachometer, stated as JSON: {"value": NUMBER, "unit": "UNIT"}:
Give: {"value": 400, "unit": "rpm"}
